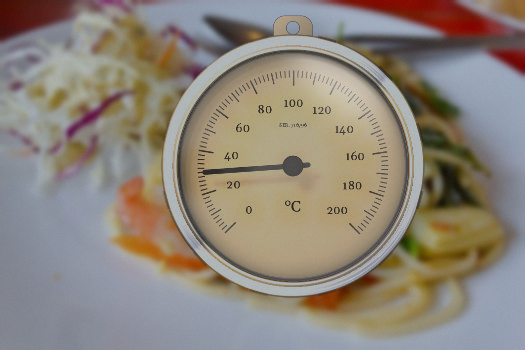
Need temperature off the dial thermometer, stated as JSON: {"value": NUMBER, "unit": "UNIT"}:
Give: {"value": 30, "unit": "°C"}
